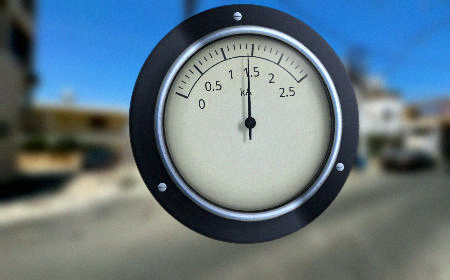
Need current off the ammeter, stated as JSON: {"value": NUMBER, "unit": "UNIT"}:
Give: {"value": 1.4, "unit": "kA"}
